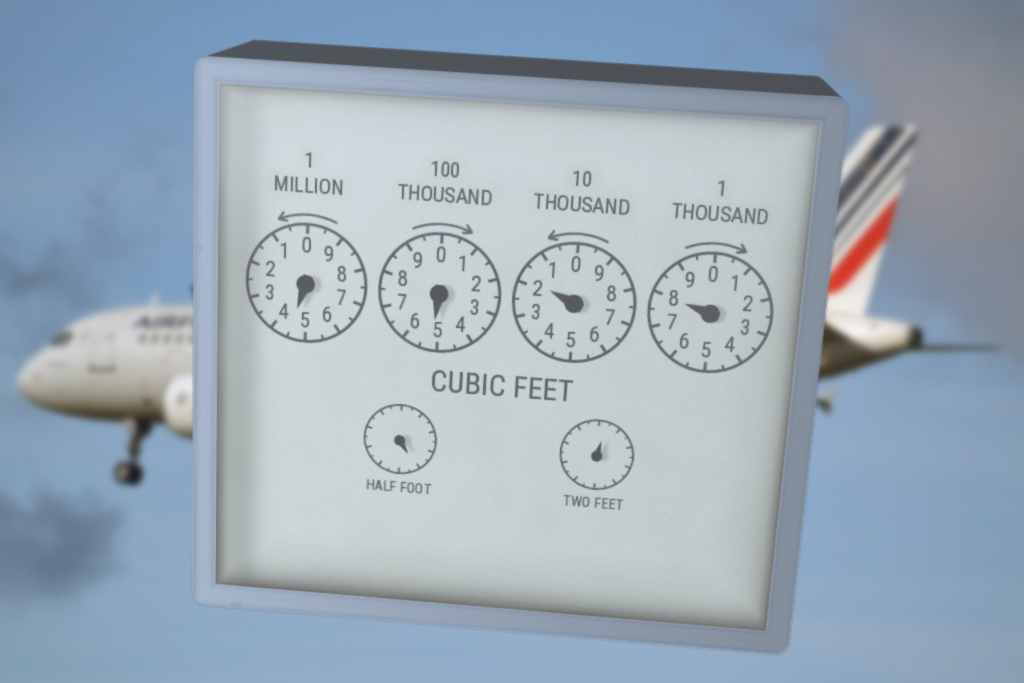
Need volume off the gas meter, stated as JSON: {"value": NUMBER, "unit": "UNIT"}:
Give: {"value": 451800, "unit": "ft³"}
